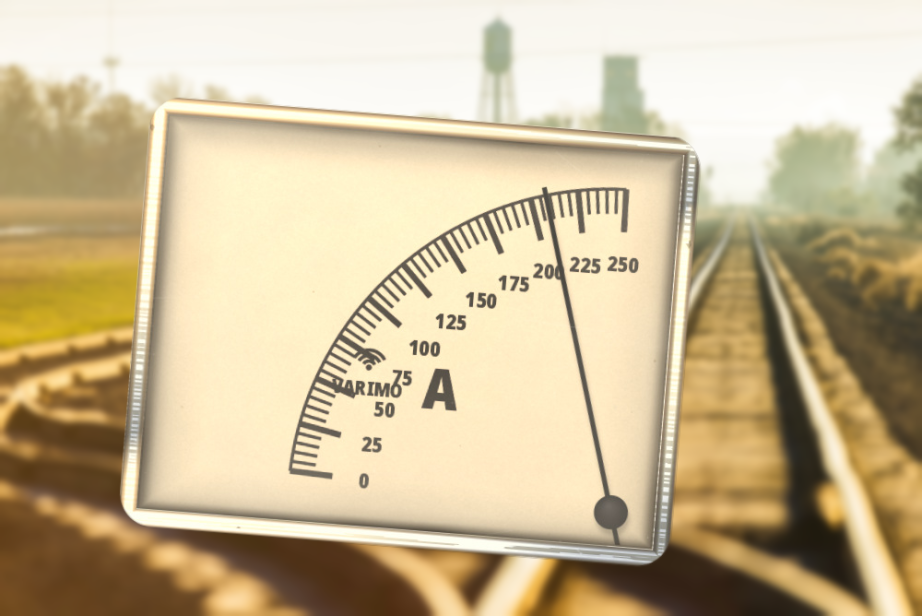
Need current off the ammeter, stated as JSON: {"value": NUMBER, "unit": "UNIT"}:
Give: {"value": 207.5, "unit": "A"}
